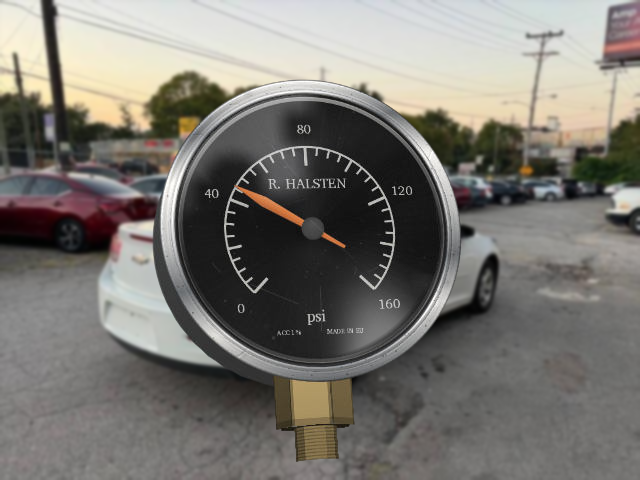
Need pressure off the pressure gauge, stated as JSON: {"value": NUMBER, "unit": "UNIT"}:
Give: {"value": 45, "unit": "psi"}
